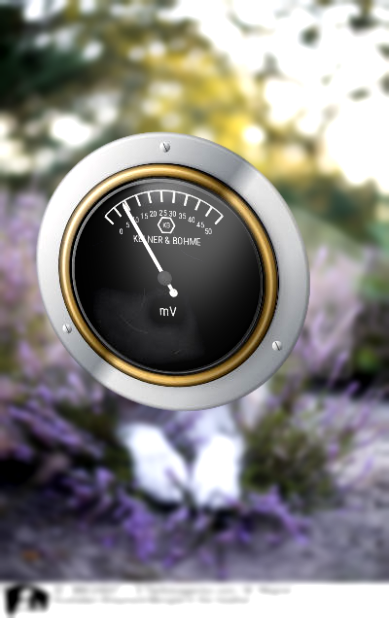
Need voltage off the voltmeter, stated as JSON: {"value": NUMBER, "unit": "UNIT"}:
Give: {"value": 10, "unit": "mV"}
